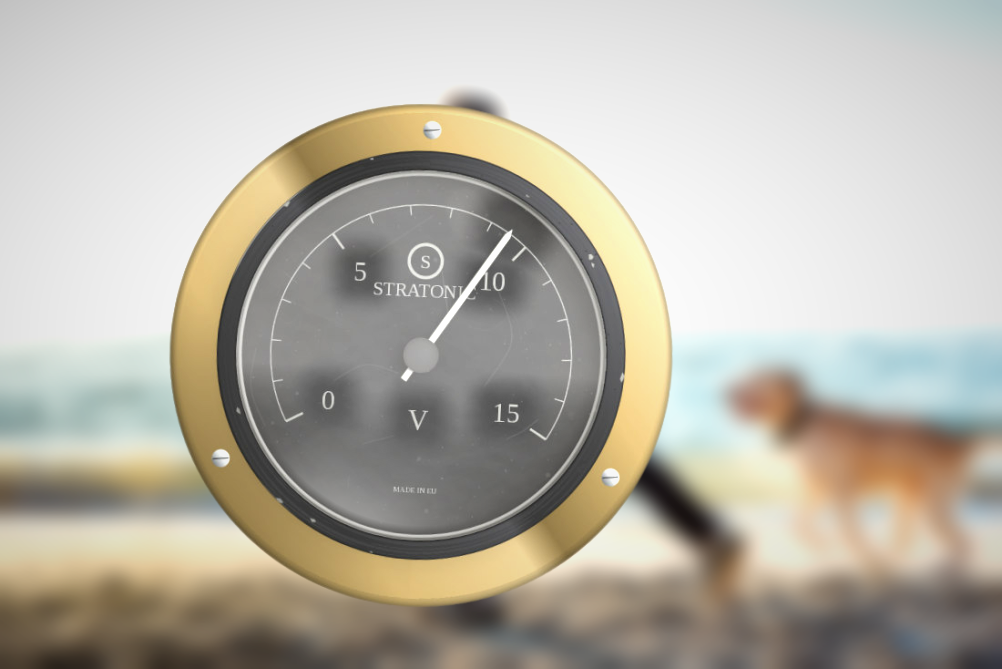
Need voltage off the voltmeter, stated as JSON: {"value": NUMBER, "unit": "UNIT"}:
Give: {"value": 9.5, "unit": "V"}
